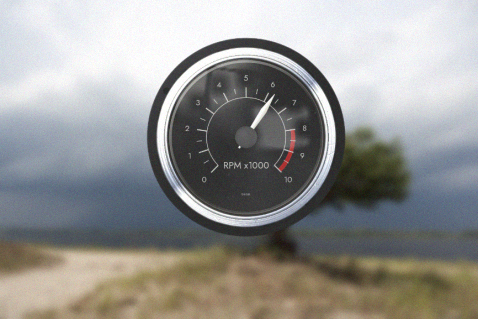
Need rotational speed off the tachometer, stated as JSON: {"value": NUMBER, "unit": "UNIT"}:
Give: {"value": 6250, "unit": "rpm"}
